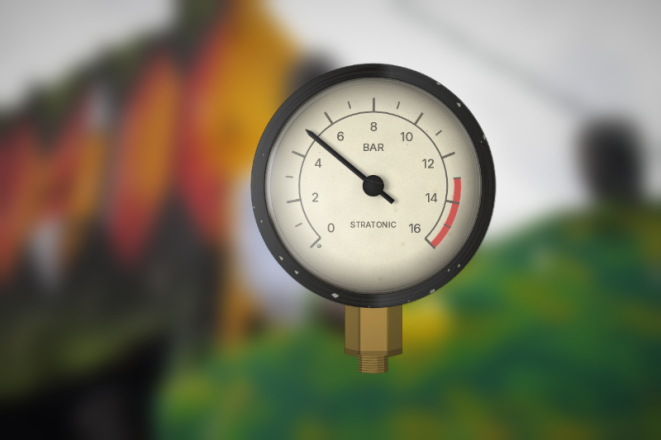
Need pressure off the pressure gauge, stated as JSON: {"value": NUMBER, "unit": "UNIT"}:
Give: {"value": 5, "unit": "bar"}
